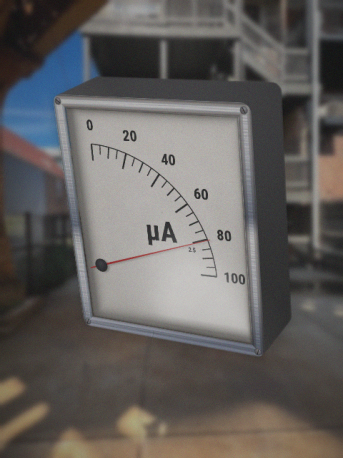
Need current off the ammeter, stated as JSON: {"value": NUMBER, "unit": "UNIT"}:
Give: {"value": 80, "unit": "µA"}
